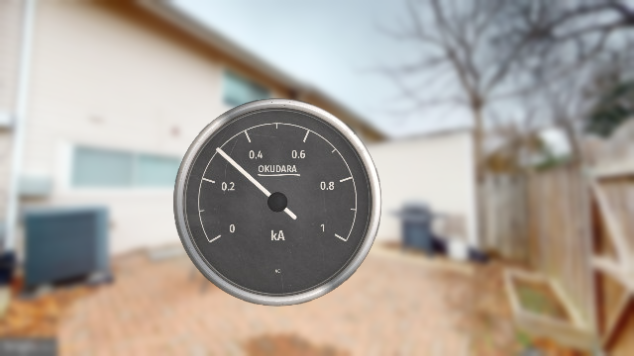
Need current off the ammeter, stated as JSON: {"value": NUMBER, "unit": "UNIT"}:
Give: {"value": 0.3, "unit": "kA"}
